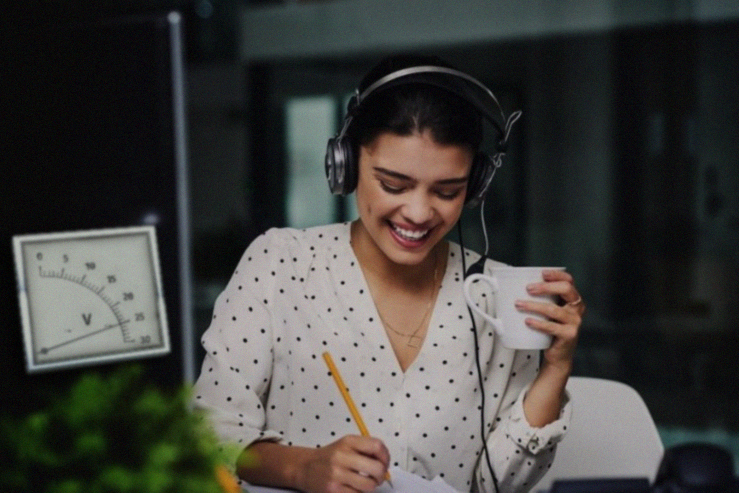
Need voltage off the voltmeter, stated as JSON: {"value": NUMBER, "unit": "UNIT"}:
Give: {"value": 25, "unit": "V"}
